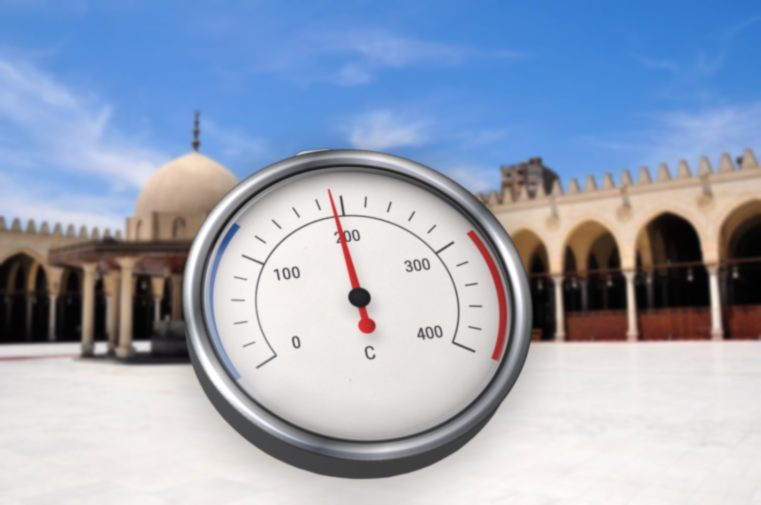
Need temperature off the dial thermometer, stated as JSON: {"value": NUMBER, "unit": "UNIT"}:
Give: {"value": 190, "unit": "°C"}
